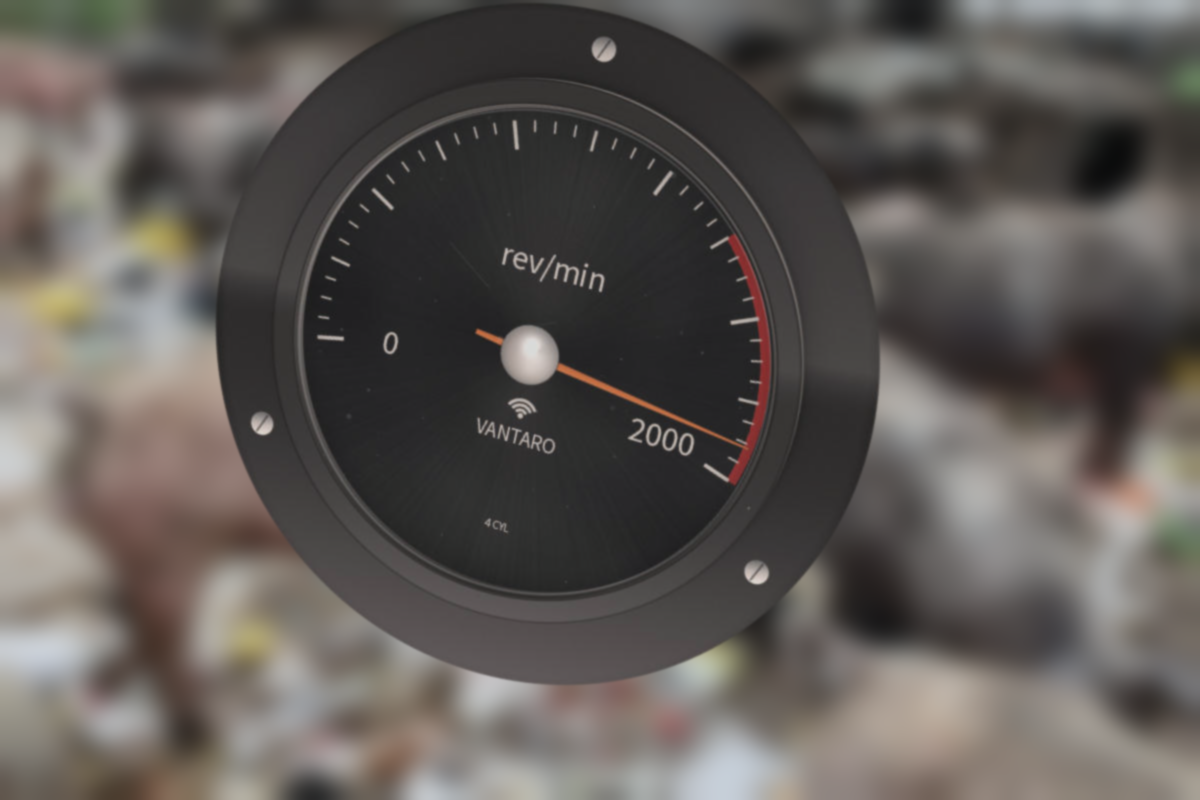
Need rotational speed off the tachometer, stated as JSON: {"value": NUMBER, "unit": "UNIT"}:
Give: {"value": 1900, "unit": "rpm"}
